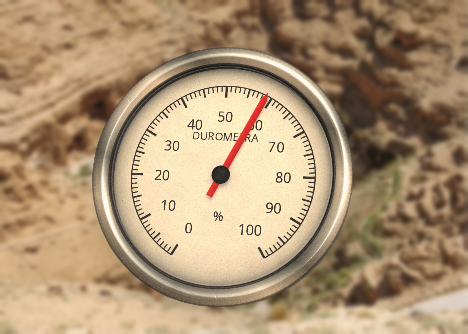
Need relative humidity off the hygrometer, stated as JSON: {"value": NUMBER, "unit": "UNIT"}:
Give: {"value": 59, "unit": "%"}
